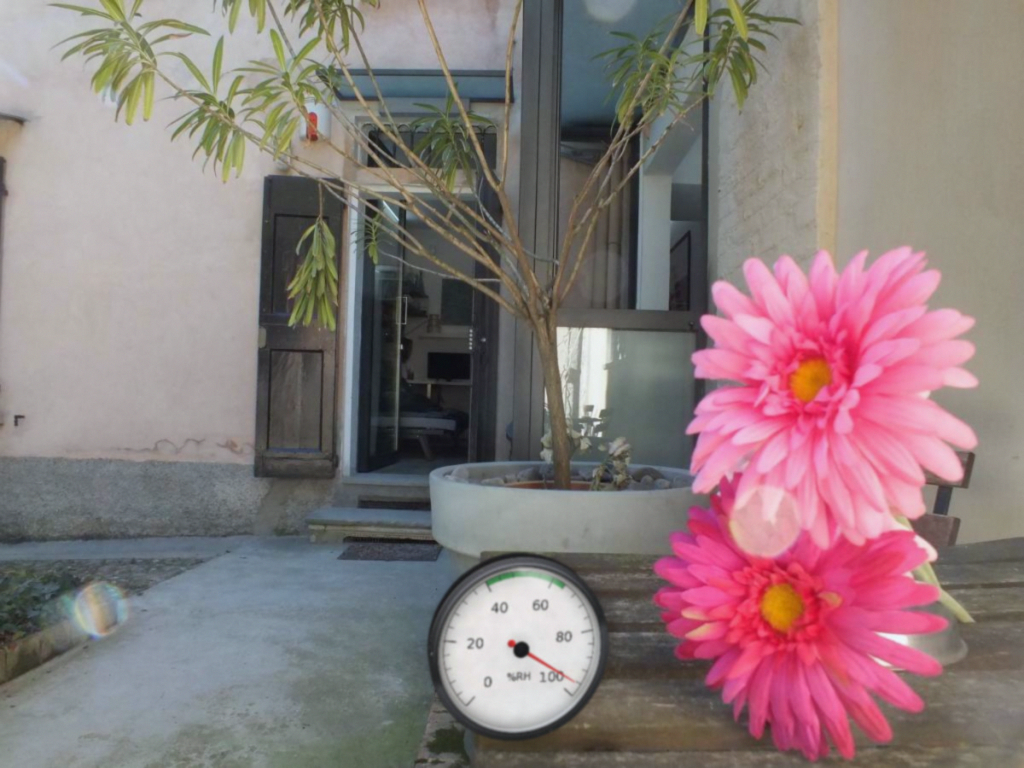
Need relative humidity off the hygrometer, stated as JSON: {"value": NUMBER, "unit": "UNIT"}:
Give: {"value": 96, "unit": "%"}
